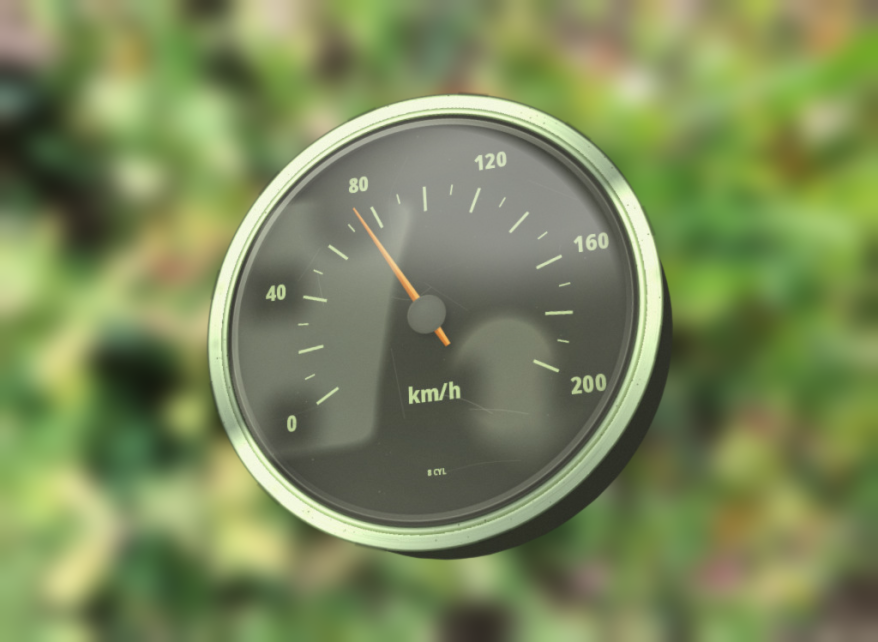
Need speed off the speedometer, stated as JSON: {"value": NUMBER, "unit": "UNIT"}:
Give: {"value": 75, "unit": "km/h"}
